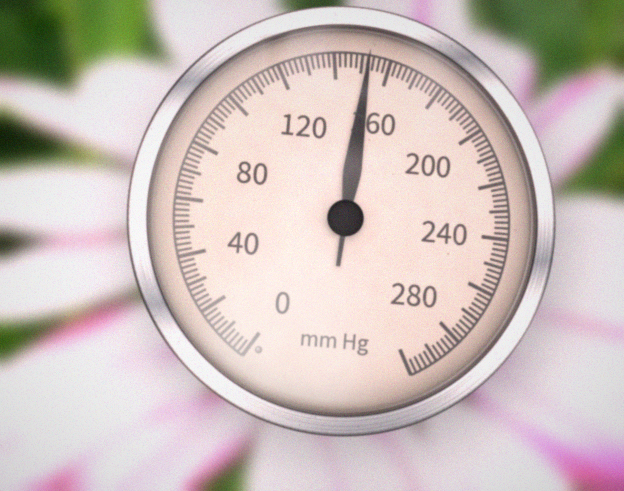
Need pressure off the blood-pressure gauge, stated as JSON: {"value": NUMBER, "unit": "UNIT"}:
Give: {"value": 152, "unit": "mmHg"}
